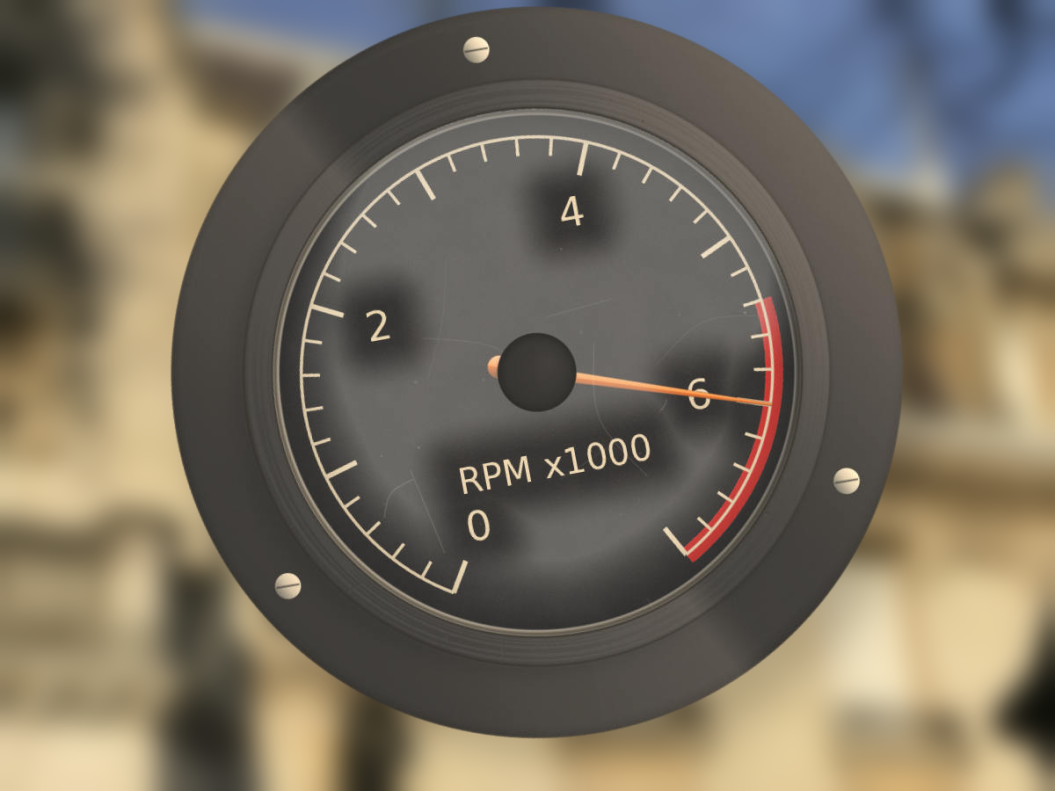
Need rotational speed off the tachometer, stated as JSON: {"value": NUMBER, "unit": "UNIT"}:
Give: {"value": 6000, "unit": "rpm"}
